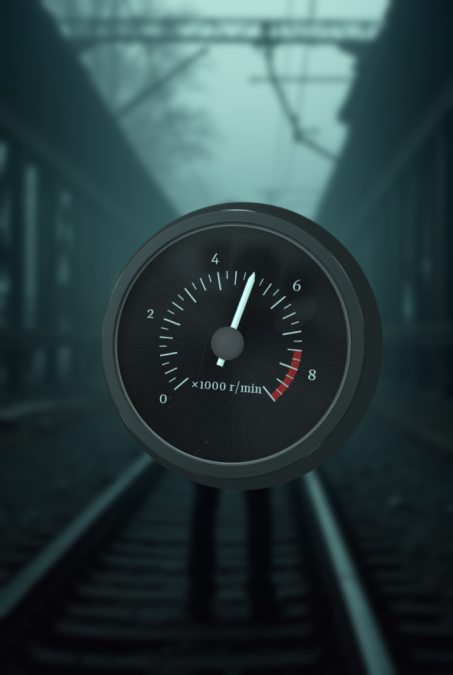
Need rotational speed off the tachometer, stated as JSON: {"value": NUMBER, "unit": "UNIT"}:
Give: {"value": 5000, "unit": "rpm"}
